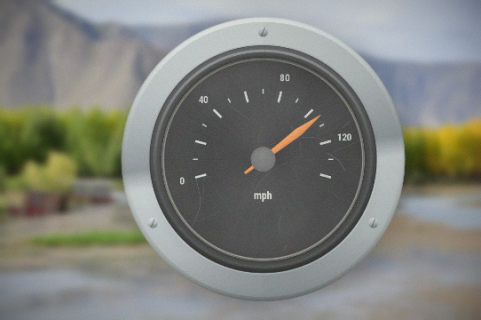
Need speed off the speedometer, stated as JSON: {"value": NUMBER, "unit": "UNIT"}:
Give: {"value": 105, "unit": "mph"}
